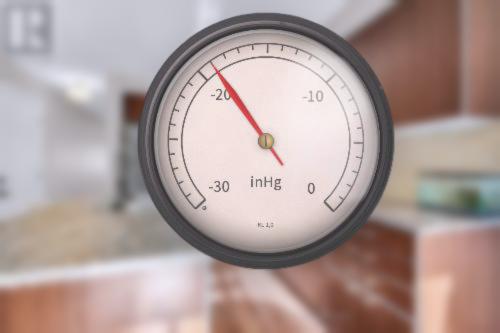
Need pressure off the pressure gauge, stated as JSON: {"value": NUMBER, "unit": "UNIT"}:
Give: {"value": -19, "unit": "inHg"}
